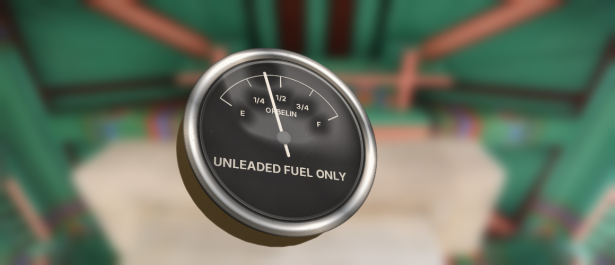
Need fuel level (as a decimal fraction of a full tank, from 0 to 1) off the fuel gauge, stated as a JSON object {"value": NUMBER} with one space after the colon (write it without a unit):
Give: {"value": 0.375}
